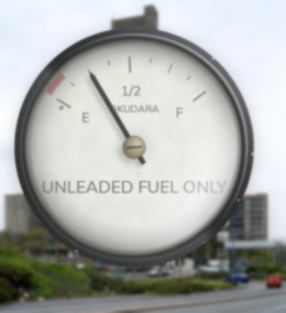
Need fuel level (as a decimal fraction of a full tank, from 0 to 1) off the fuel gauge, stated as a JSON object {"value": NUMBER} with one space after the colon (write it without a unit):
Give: {"value": 0.25}
